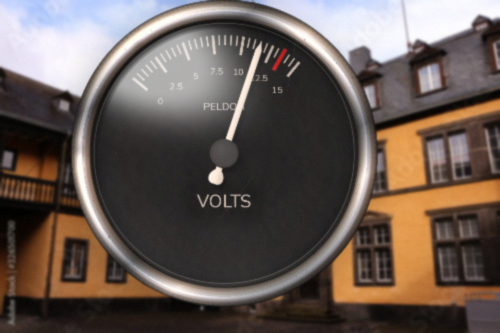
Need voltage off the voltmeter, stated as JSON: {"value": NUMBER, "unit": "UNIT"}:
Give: {"value": 11.5, "unit": "V"}
